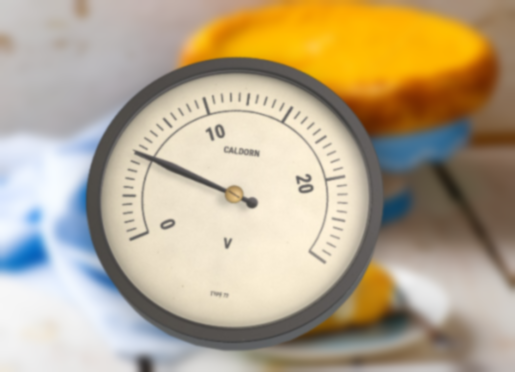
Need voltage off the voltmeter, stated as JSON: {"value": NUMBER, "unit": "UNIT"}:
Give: {"value": 5, "unit": "V"}
